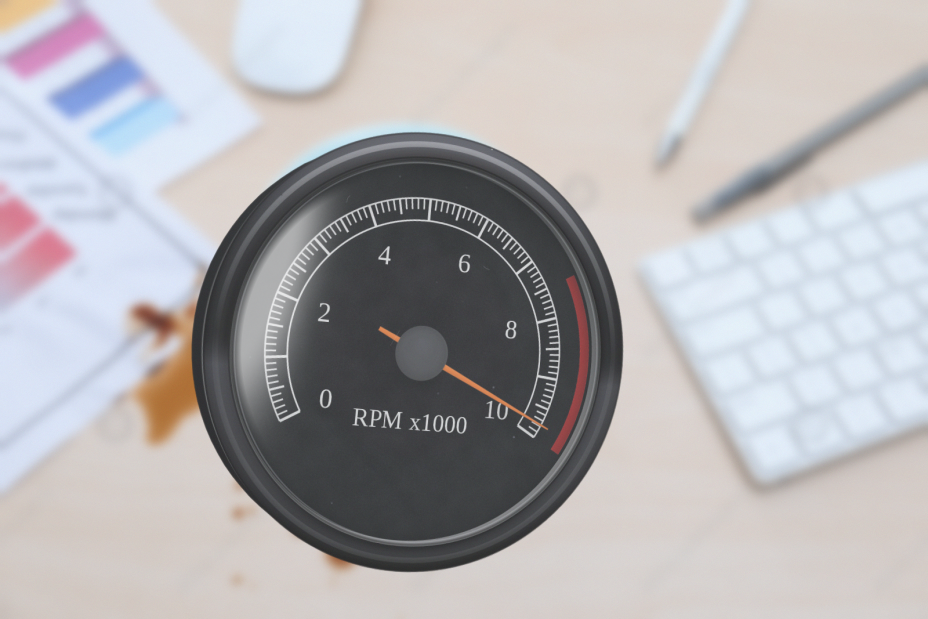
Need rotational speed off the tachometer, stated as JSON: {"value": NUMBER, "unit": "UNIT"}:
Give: {"value": 9800, "unit": "rpm"}
